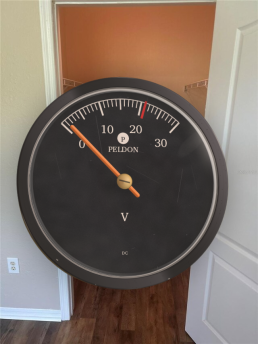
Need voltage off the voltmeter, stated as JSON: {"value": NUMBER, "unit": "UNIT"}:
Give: {"value": 1, "unit": "V"}
